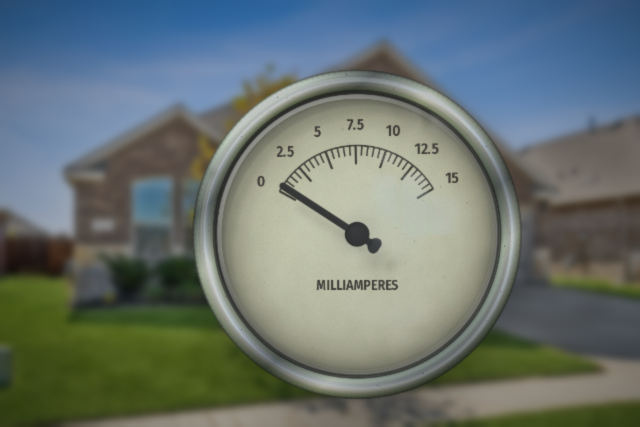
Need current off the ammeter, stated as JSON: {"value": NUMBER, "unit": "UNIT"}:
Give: {"value": 0.5, "unit": "mA"}
